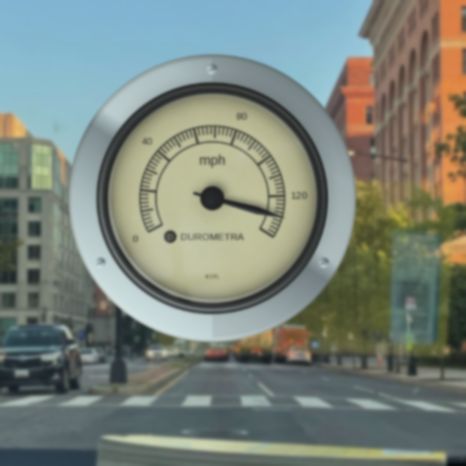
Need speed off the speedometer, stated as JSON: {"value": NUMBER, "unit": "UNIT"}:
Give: {"value": 130, "unit": "mph"}
